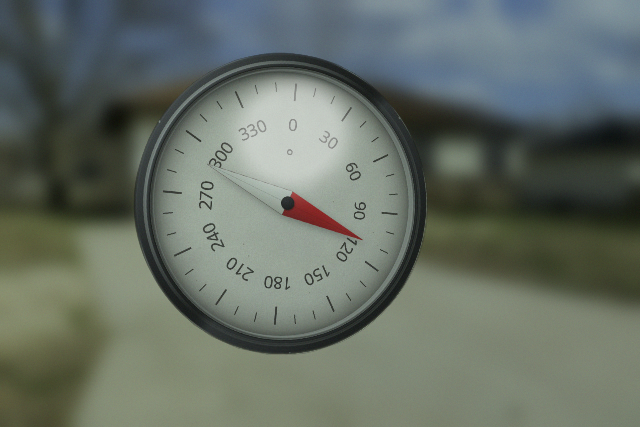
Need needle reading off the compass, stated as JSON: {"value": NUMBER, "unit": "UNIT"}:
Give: {"value": 110, "unit": "°"}
